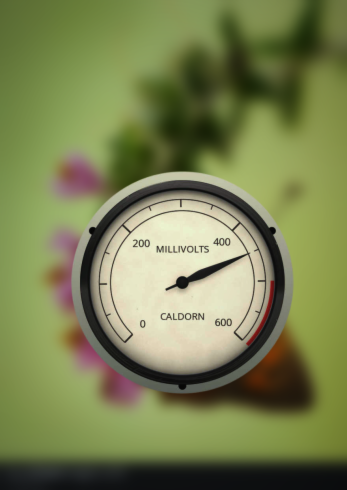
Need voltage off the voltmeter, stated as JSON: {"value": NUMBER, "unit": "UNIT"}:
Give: {"value": 450, "unit": "mV"}
